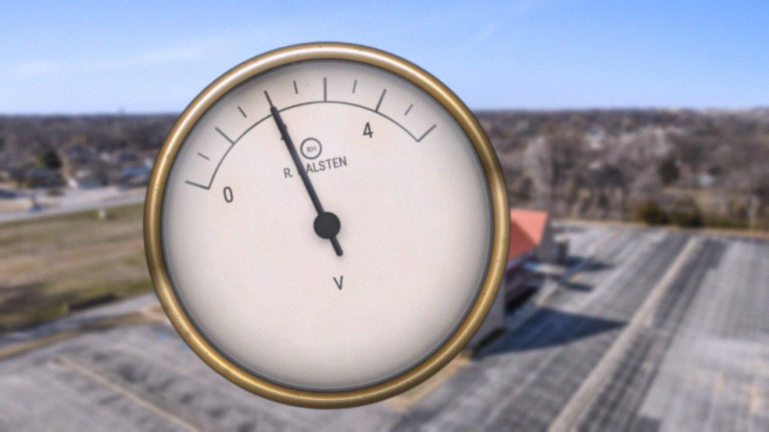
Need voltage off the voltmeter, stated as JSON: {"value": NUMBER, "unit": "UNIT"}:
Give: {"value": 2, "unit": "V"}
